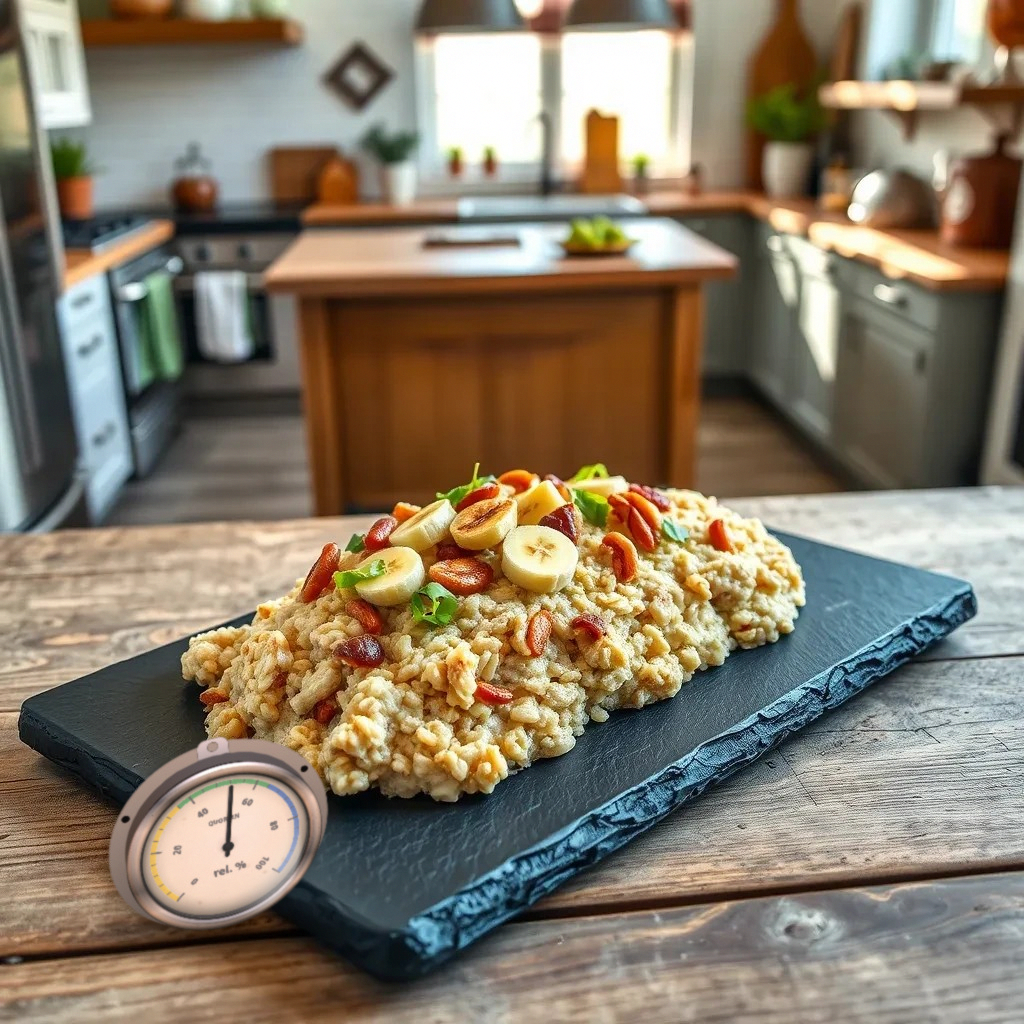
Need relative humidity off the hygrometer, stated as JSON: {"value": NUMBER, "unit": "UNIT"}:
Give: {"value": 52, "unit": "%"}
